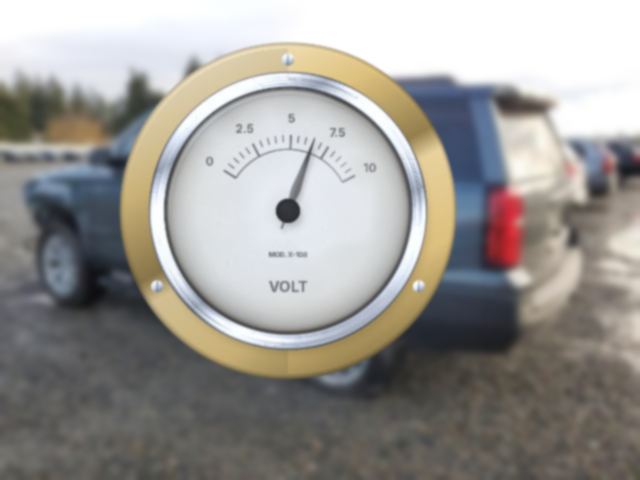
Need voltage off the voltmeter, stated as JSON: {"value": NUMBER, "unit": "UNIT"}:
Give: {"value": 6.5, "unit": "V"}
